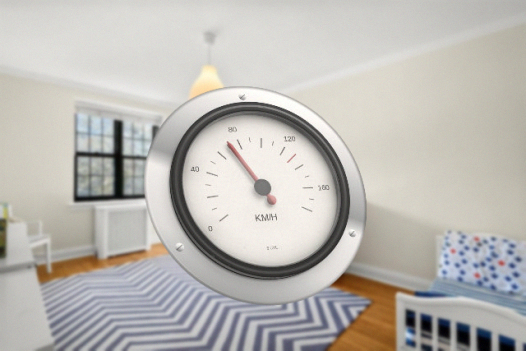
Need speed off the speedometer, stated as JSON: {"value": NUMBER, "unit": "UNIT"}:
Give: {"value": 70, "unit": "km/h"}
